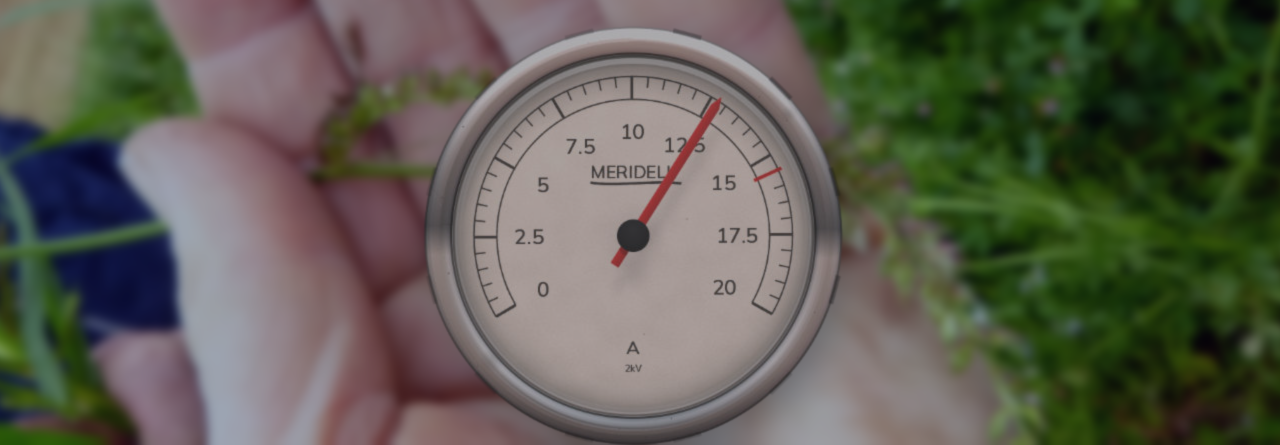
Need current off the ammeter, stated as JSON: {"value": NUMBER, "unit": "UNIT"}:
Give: {"value": 12.75, "unit": "A"}
